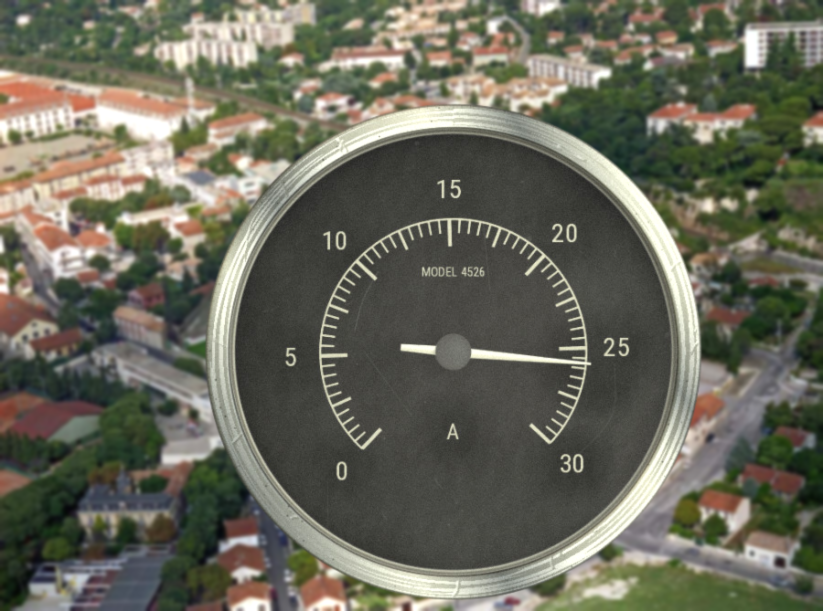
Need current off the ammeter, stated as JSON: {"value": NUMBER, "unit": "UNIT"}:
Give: {"value": 25.75, "unit": "A"}
